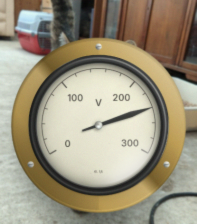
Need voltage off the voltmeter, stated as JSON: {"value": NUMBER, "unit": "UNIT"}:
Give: {"value": 240, "unit": "V"}
